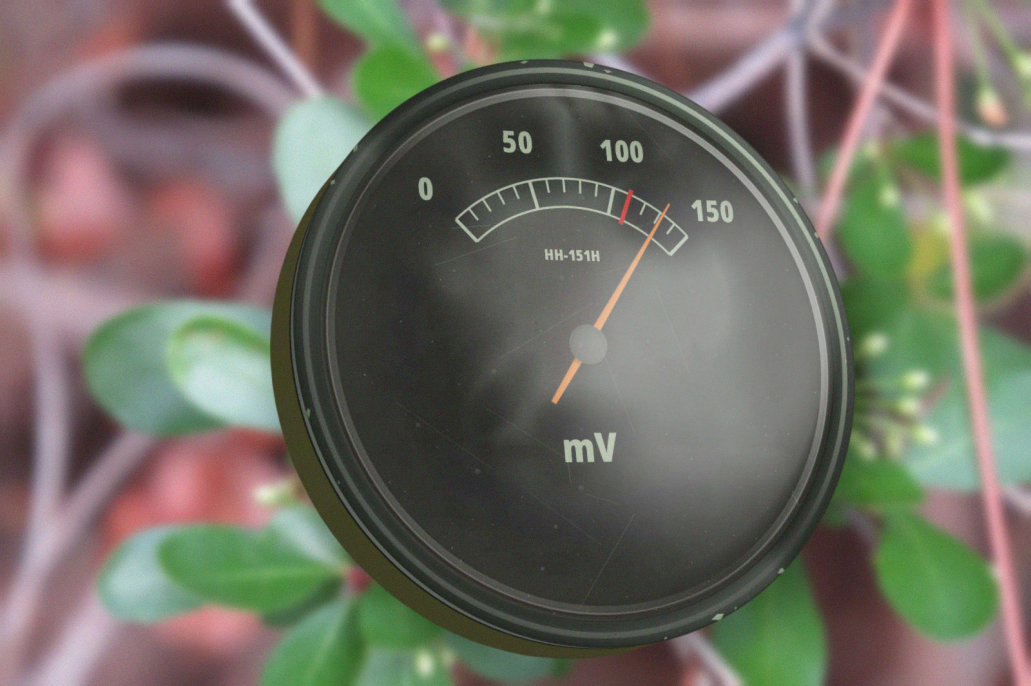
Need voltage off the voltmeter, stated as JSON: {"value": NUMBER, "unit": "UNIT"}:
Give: {"value": 130, "unit": "mV"}
